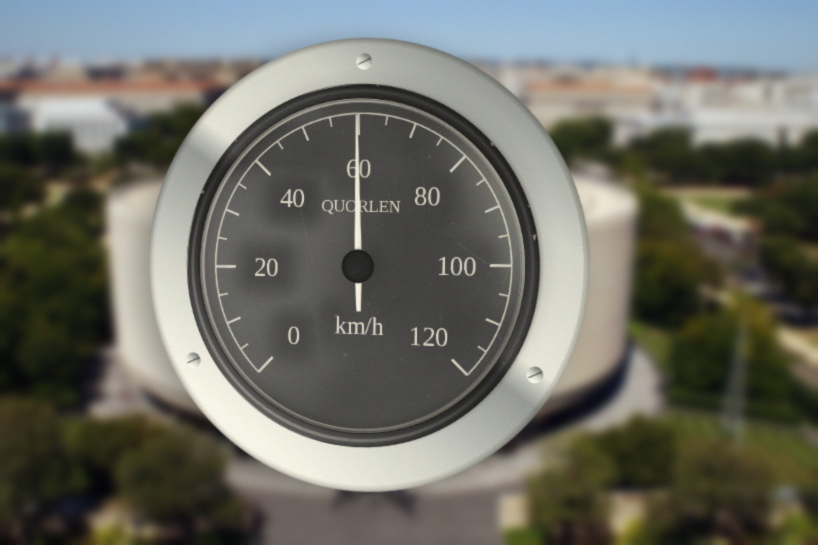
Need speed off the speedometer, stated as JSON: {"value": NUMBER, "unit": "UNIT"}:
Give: {"value": 60, "unit": "km/h"}
